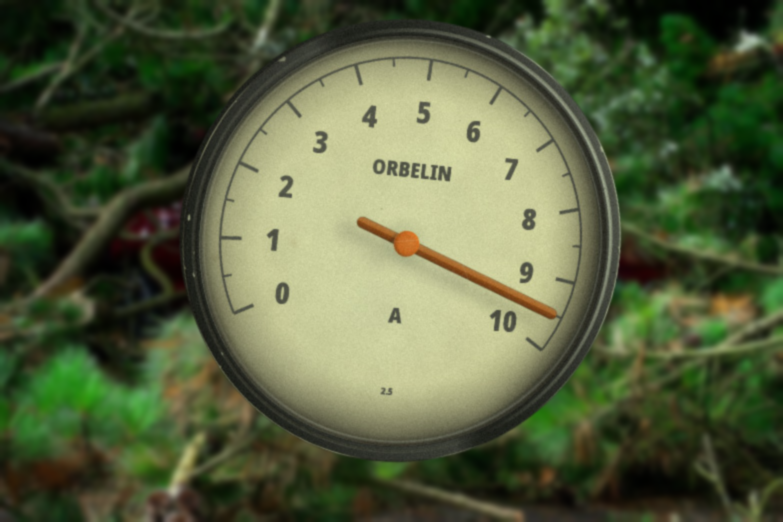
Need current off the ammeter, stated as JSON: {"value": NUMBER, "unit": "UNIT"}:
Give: {"value": 9.5, "unit": "A"}
